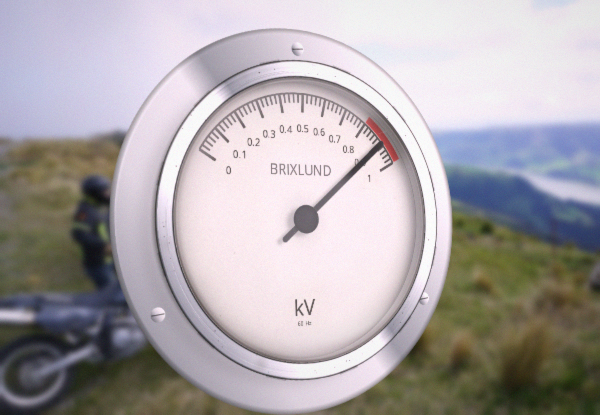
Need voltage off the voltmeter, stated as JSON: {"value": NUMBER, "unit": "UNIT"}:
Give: {"value": 0.9, "unit": "kV"}
